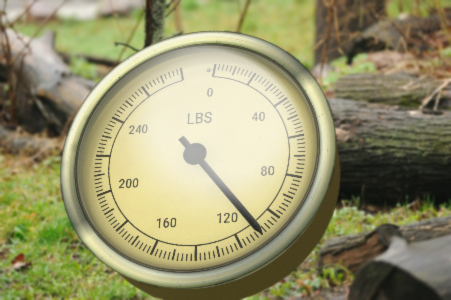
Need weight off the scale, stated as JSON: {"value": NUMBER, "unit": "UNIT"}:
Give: {"value": 110, "unit": "lb"}
